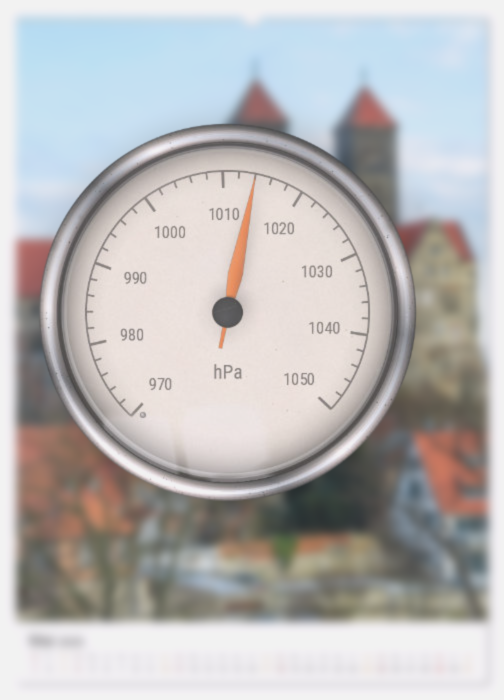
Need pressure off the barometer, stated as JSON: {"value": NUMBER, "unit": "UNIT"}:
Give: {"value": 1014, "unit": "hPa"}
